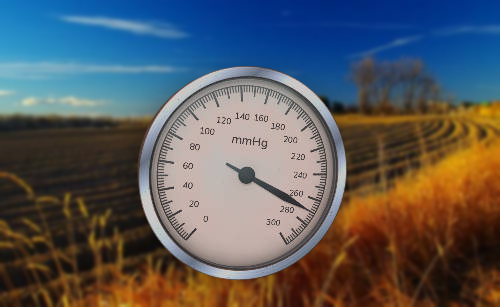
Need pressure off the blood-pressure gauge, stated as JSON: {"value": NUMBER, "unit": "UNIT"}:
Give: {"value": 270, "unit": "mmHg"}
